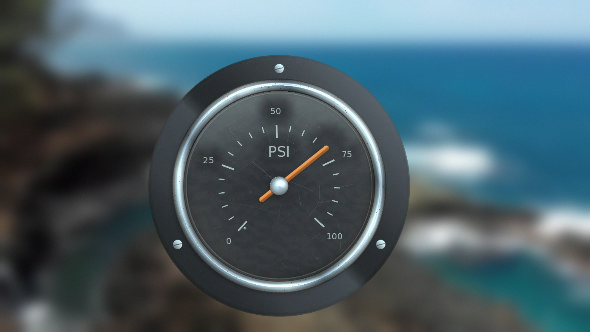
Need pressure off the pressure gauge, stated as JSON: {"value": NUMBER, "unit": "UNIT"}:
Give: {"value": 70, "unit": "psi"}
